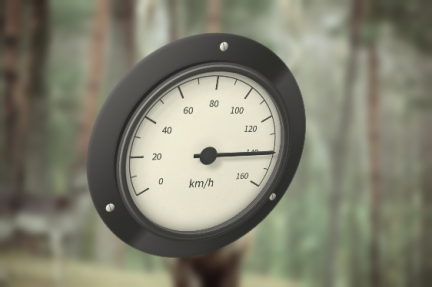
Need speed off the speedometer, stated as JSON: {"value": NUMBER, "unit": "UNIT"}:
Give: {"value": 140, "unit": "km/h"}
